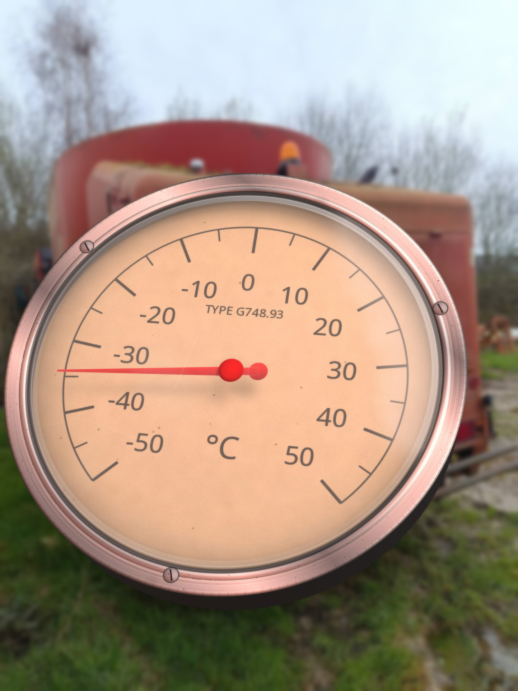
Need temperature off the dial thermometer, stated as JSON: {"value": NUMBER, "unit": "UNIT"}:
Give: {"value": -35, "unit": "°C"}
